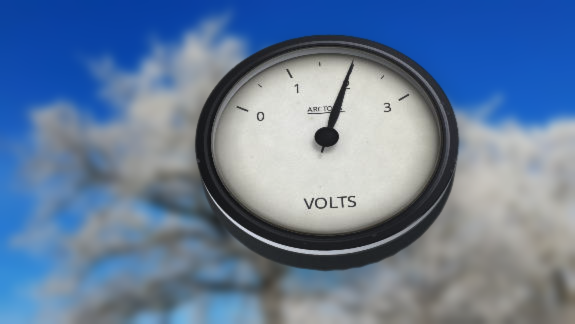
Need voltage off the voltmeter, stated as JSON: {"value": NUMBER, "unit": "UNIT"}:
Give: {"value": 2, "unit": "V"}
